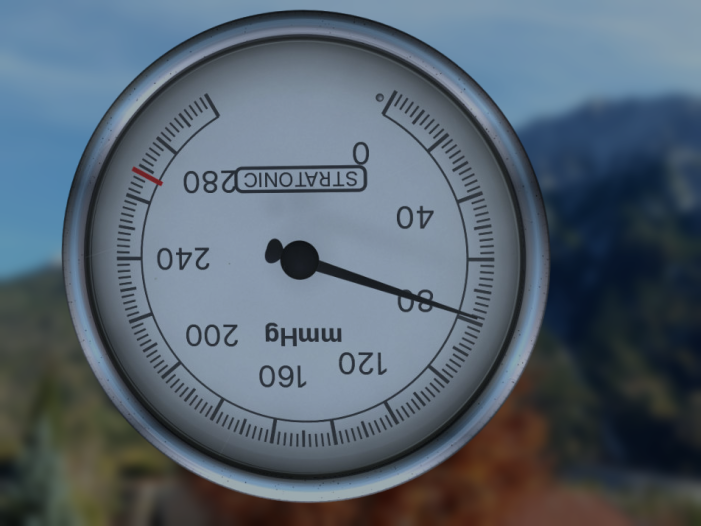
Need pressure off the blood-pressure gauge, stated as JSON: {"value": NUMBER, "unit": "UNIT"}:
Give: {"value": 78, "unit": "mmHg"}
